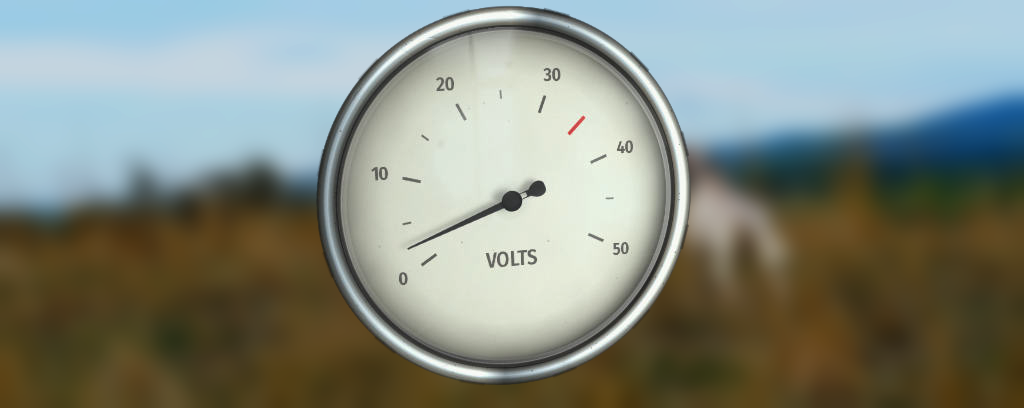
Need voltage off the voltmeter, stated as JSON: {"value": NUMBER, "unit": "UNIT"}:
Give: {"value": 2.5, "unit": "V"}
